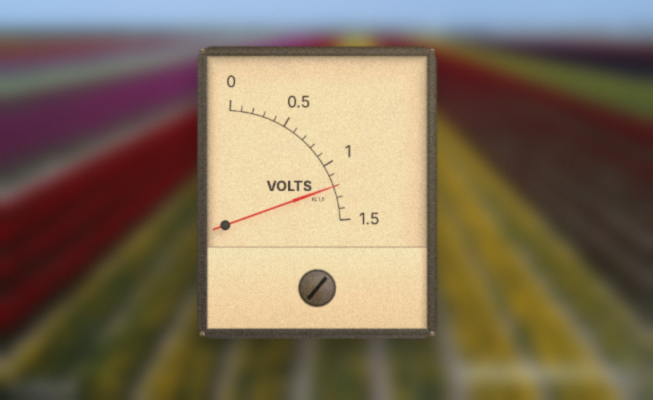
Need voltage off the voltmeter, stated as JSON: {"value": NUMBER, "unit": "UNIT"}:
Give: {"value": 1.2, "unit": "V"}
